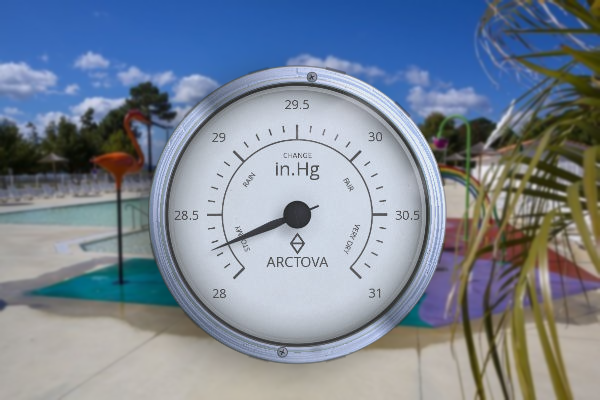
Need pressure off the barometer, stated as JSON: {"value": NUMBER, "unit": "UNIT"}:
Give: {"value": 28.25, "unit": "inHg"}
